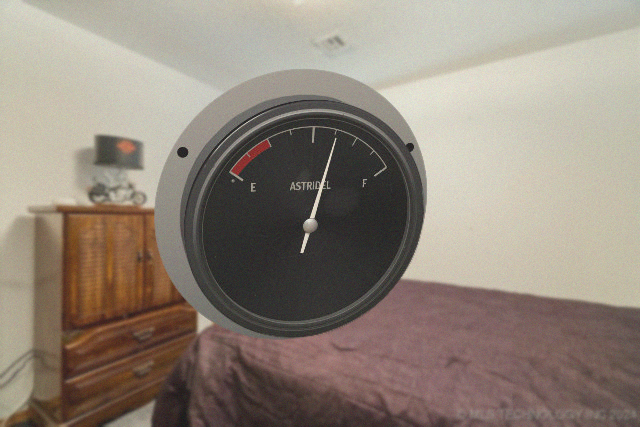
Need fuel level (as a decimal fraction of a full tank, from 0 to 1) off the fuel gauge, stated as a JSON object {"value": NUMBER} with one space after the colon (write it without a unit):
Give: {"value": 0.625}
